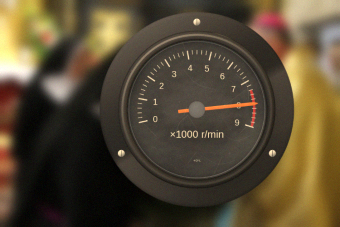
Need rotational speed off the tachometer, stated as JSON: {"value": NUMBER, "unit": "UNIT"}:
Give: {"value": 8000, "unit": "rpm"}
